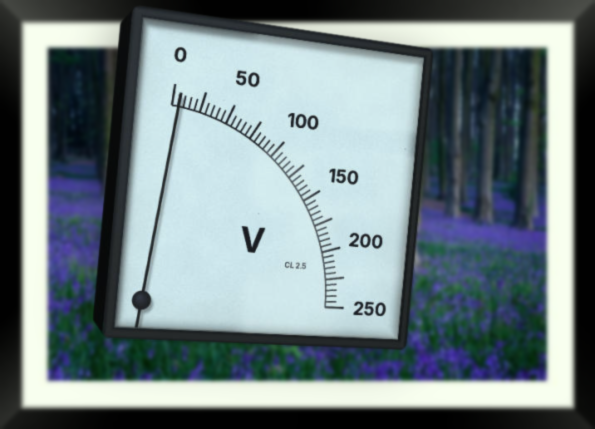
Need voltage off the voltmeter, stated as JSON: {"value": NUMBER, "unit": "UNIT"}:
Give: {"value": 5, "unit": "V"}
